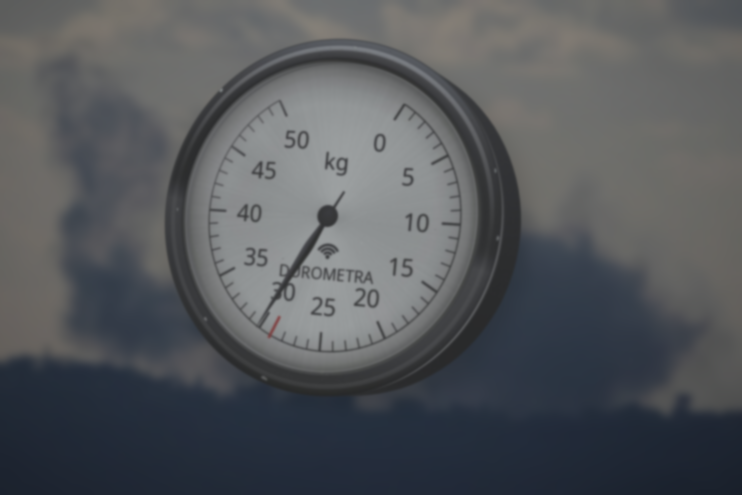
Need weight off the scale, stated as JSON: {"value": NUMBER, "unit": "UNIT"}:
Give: {"value": 30, "unit": "kg"}
